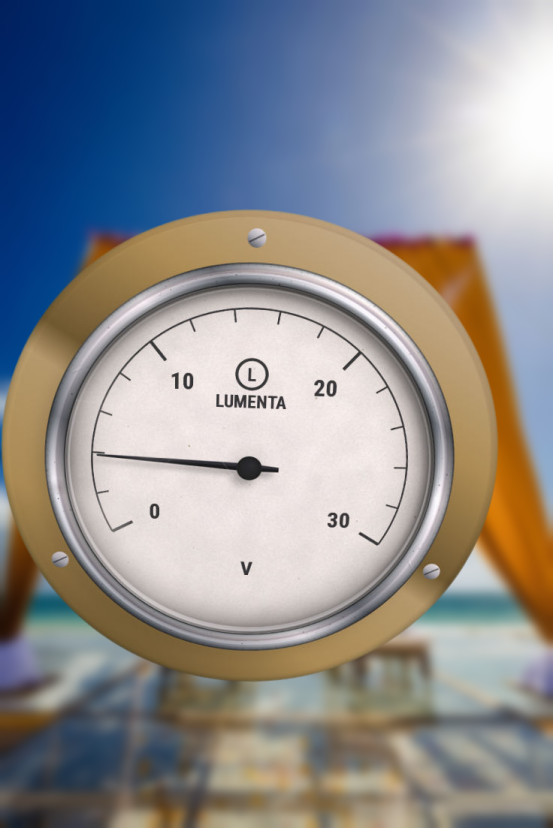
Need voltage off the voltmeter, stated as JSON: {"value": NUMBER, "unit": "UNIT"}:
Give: {"value": 4, "unit": "V"}
